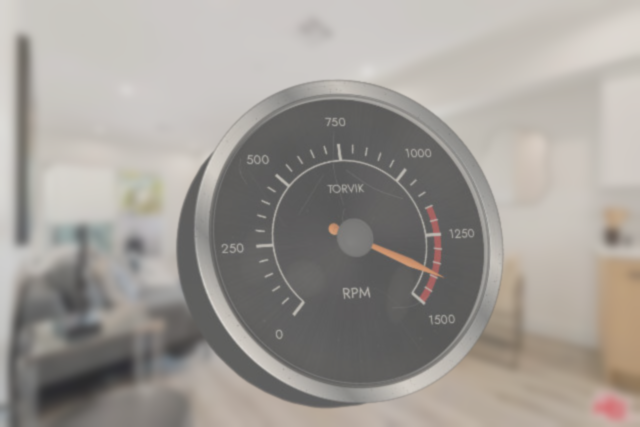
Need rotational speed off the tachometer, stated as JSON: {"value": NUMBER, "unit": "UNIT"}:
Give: {"value": 1400, "unit": "rpm"}
